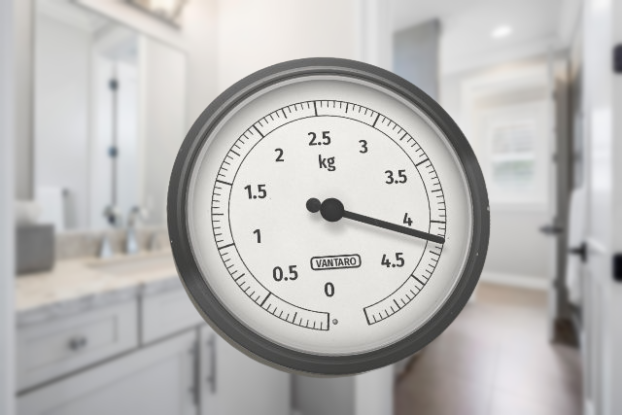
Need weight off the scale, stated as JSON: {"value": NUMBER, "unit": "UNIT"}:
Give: {"value": 4.15, "unit": "kg"}
